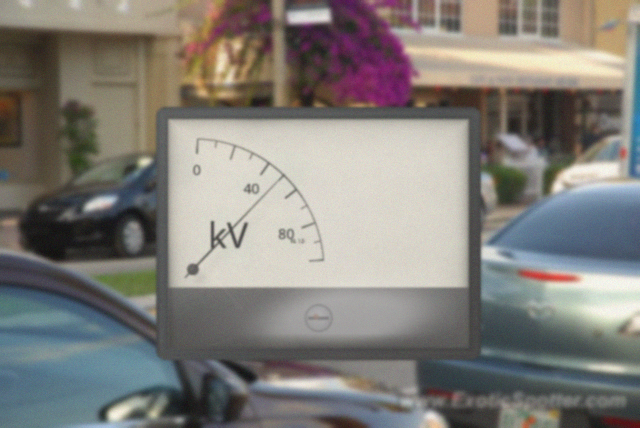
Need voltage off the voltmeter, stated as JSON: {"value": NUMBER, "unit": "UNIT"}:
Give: {"value": 50, "unit": "kV"}
